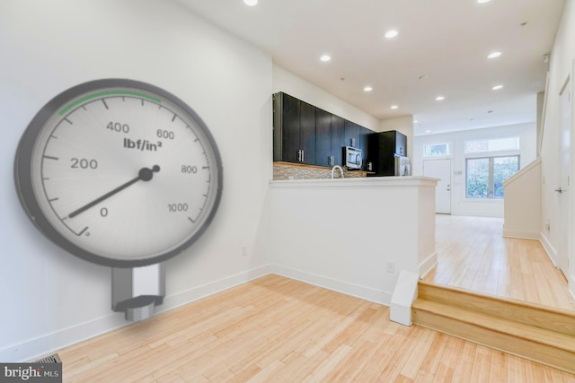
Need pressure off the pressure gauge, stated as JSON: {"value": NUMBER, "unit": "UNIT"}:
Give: {"value": 50, "unit": "psi"}
